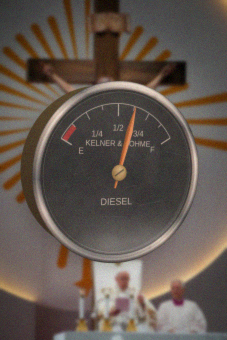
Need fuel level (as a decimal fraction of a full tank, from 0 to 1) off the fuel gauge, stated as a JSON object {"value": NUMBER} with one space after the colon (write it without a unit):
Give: {"value": 0.625}
